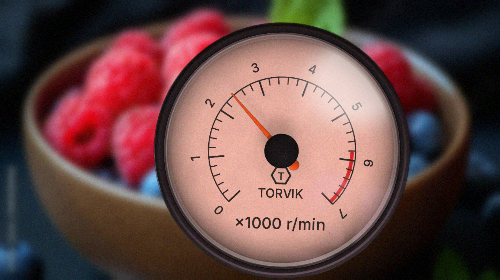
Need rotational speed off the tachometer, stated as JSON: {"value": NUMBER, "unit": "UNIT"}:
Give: {"value": 2400, "unit": "rpm"}
